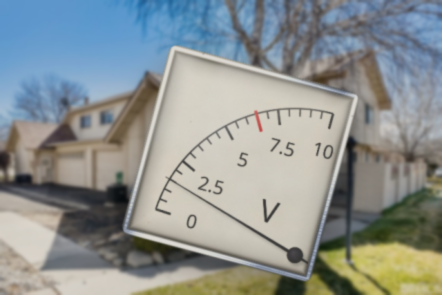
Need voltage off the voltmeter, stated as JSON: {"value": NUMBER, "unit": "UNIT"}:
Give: {"value": 1.5, "unit": "V"}
